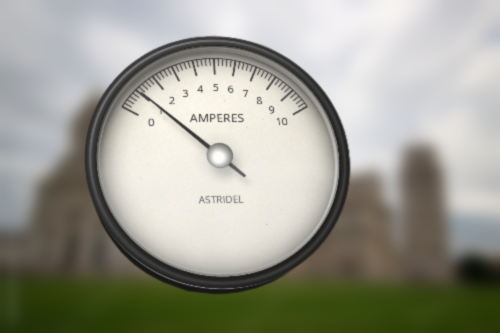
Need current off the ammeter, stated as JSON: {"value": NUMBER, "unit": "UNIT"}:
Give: {"value": 1, "unit": "A"}
